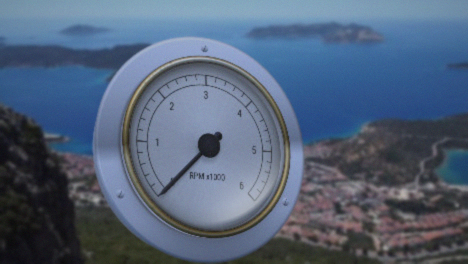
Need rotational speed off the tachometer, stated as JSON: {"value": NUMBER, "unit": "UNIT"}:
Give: {"value": 0, "unit": "rpm"}
